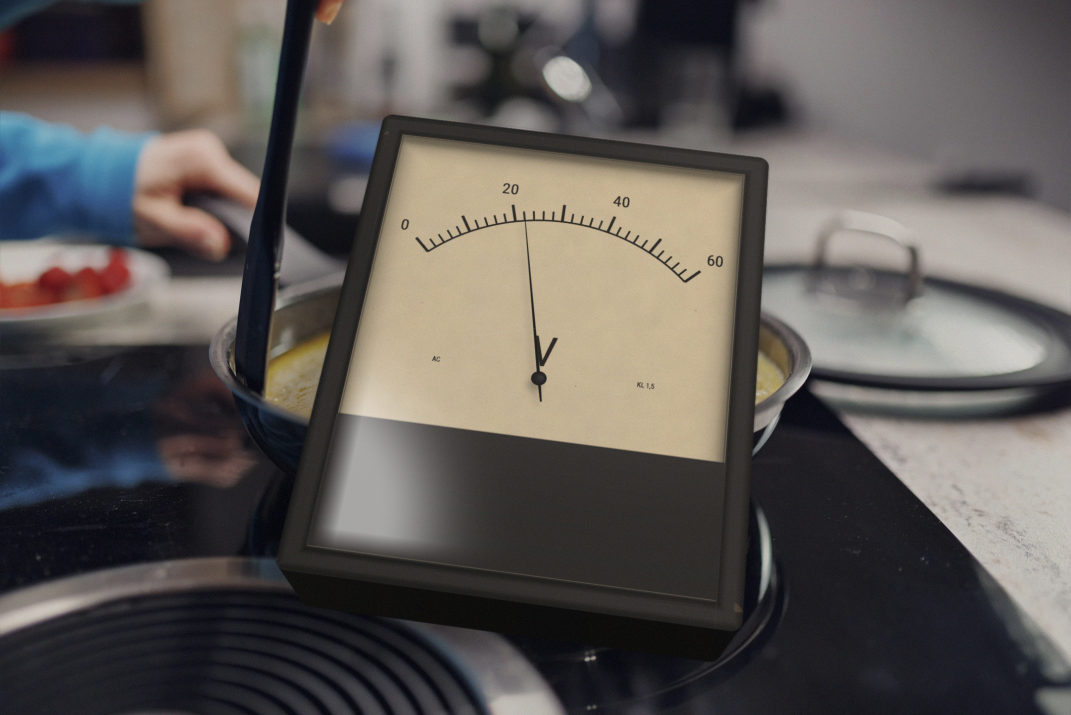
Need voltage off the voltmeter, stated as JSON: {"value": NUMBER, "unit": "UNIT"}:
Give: {"value": 22, "unit": "V"}
